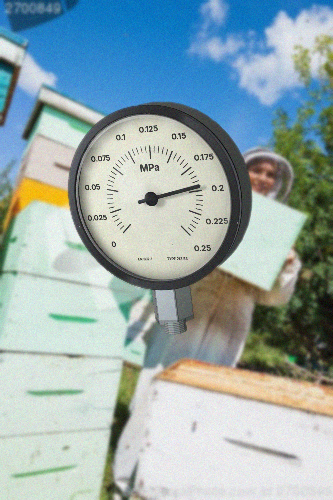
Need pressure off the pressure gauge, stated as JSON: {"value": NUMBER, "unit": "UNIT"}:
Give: {"value": 0.195, "unit": "MPa"}
